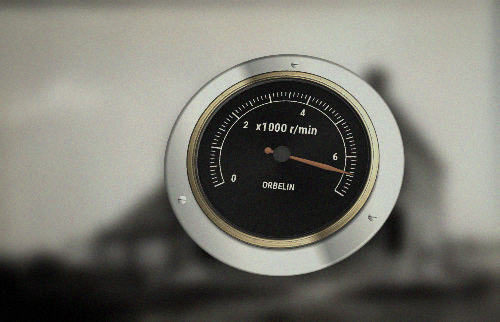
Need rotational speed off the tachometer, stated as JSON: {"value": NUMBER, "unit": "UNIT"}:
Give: {"value": 6500, "unit": "rpm"}
